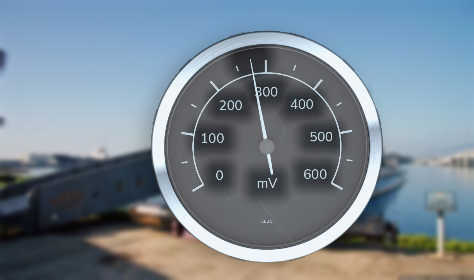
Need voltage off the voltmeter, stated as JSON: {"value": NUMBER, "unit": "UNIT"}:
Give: {"value": 275, "unit": "mV"}
